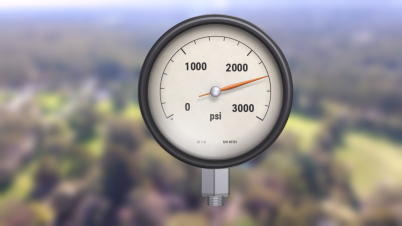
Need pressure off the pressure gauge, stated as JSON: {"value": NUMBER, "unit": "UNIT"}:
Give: {"value": 2400, "unit": "psi"}
